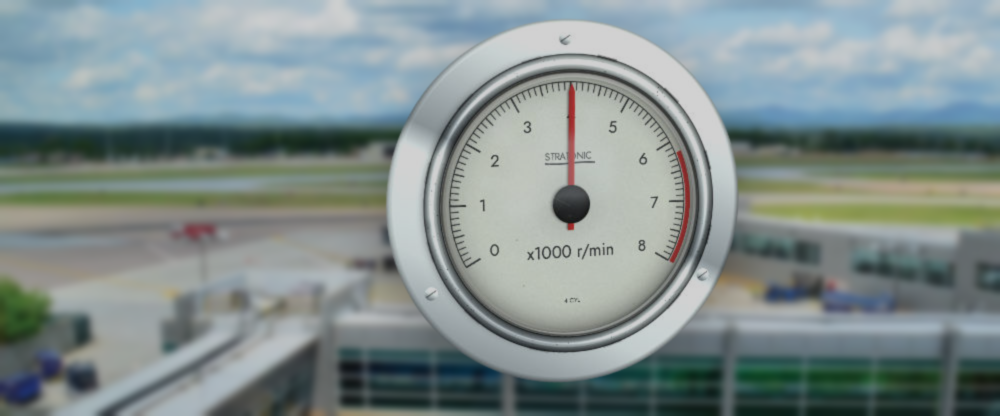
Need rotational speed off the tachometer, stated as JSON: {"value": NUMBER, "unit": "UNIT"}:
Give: {"value": 4000, "unit": "rpm"}
